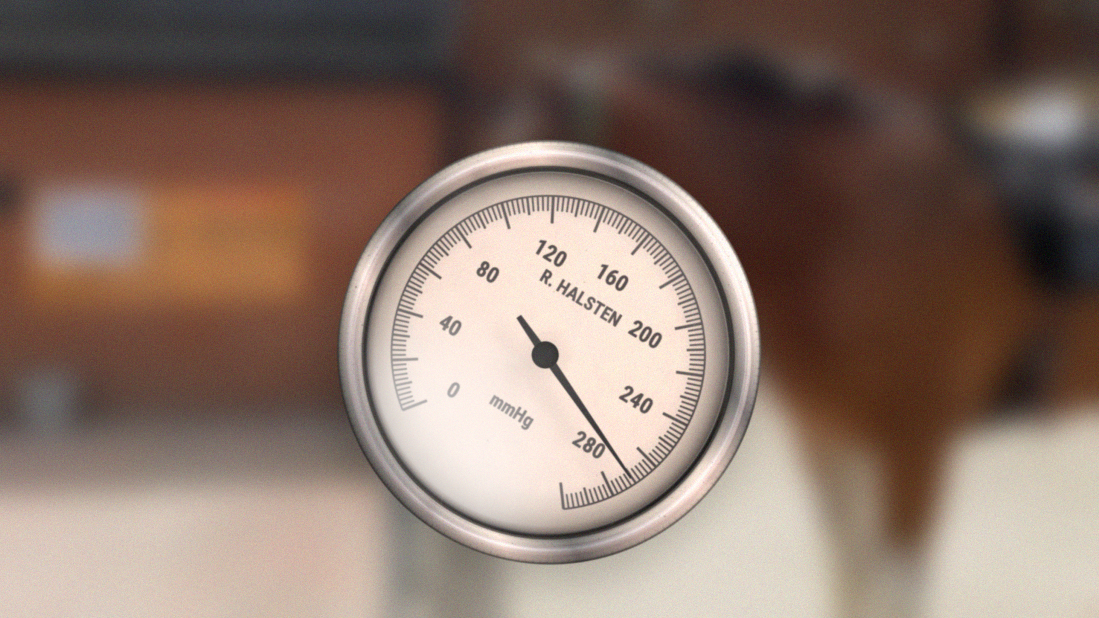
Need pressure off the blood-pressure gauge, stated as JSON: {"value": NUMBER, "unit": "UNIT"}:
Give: {"value": 270, "unit": "mmHg"}
